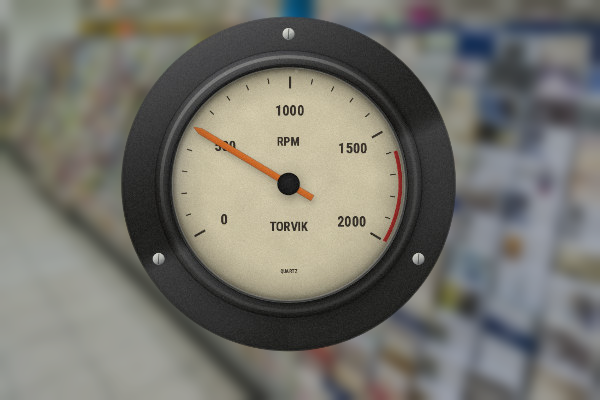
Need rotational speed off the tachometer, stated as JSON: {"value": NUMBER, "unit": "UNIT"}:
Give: {"value": 500, "unit": "rpm"}
